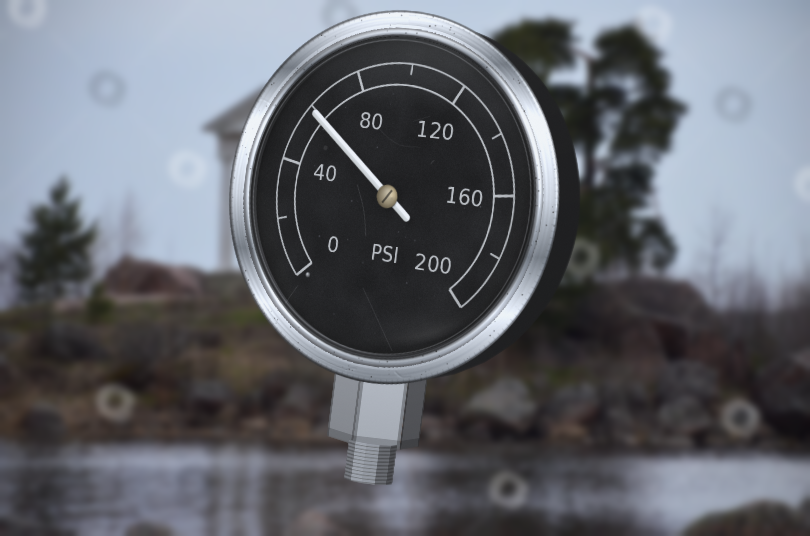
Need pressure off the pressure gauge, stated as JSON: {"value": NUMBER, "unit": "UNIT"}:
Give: {"value": 60, "unit": "psi"}
